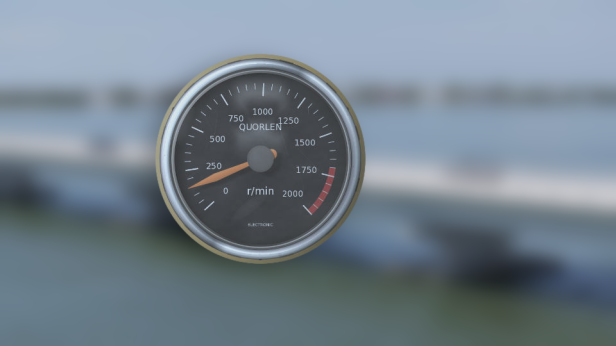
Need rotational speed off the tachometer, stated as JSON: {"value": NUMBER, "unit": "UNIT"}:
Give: {"value": 150, "unit": "rpm"}
